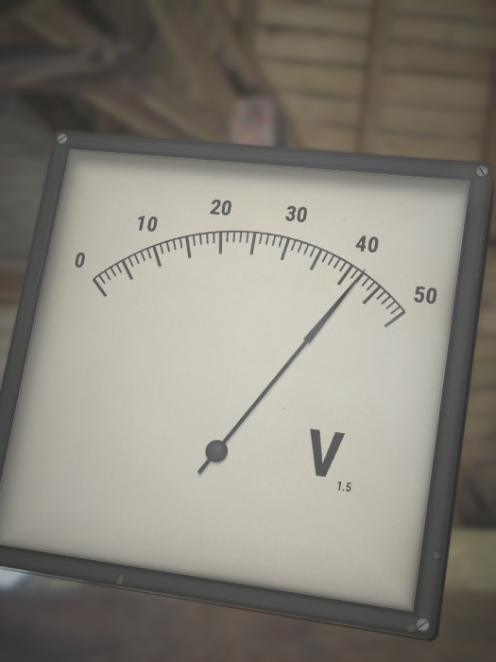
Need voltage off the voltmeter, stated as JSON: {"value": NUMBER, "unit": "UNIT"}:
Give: {"value": 42, "unit": "V"}
